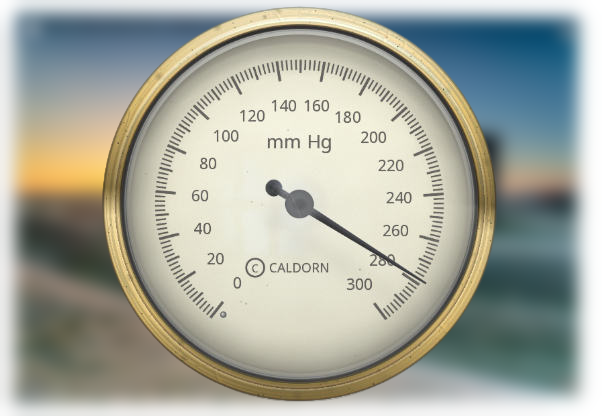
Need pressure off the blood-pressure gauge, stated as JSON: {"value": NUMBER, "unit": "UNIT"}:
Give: {"value": 278, "unit": "mmHg"}
